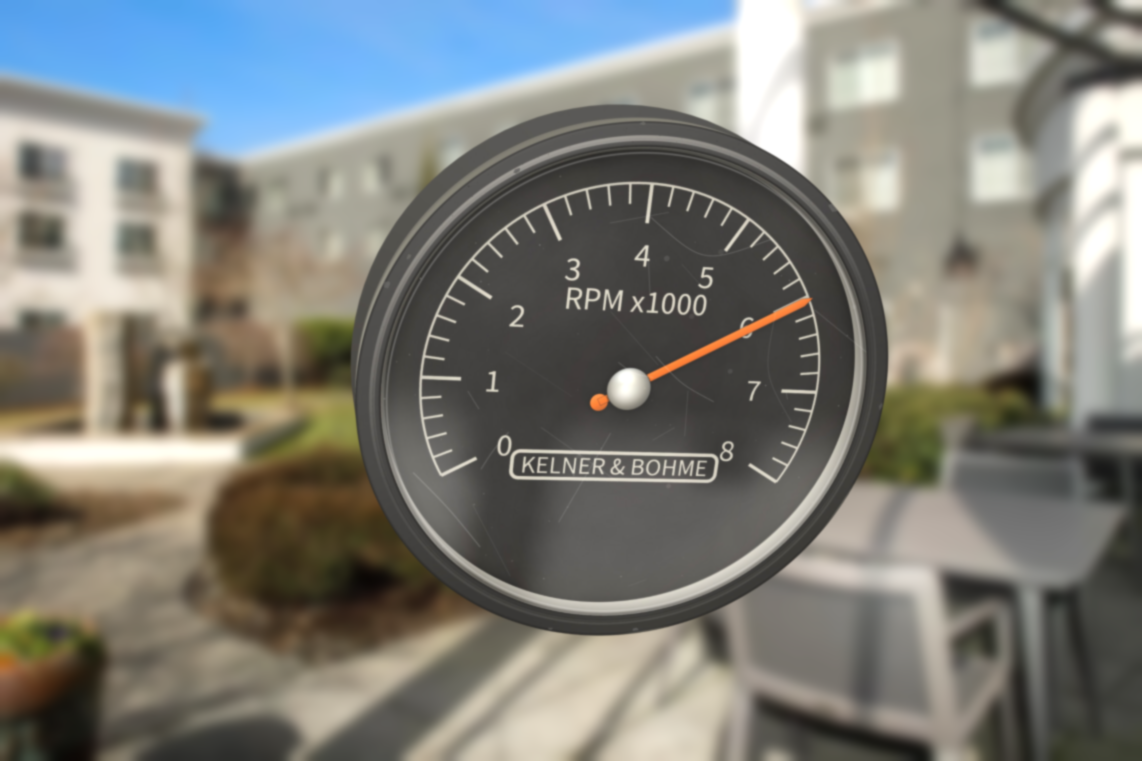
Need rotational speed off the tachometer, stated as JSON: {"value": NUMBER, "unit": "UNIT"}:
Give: {"value": 6000, "unit": "rpm"}
